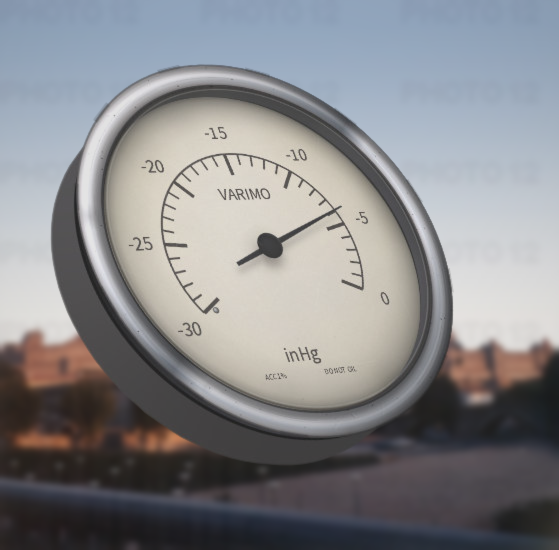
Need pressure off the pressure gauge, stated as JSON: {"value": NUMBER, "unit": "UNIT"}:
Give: {"value": -6, "unit": "inHg"}
